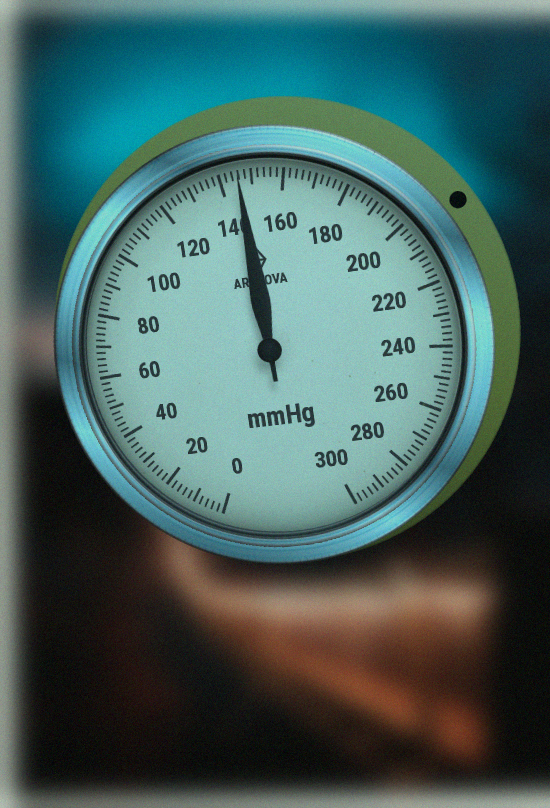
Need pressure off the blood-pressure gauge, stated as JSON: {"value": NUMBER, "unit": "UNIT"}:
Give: {"value": 146, "unit": "mmHg"}
